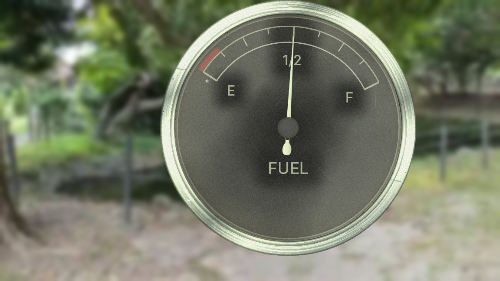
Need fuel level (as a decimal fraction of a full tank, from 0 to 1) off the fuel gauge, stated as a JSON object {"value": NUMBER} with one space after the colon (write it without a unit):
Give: {"value": 0.5}
